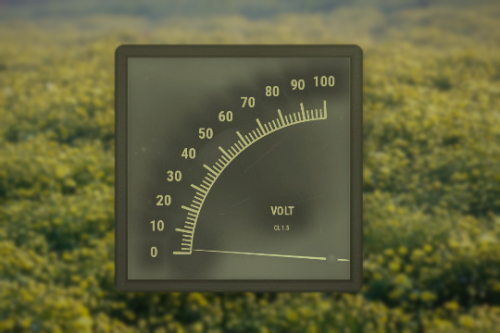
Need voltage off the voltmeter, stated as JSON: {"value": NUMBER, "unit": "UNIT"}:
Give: {"value": 2, "unit": "V"}
